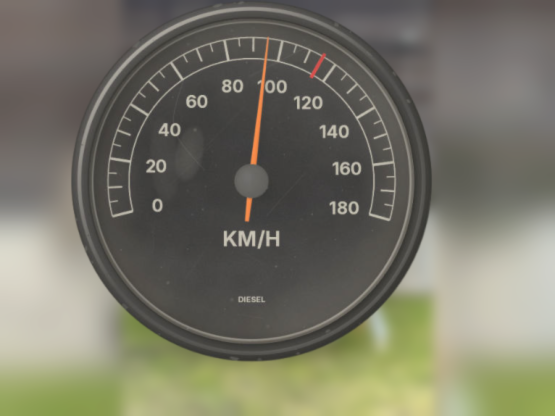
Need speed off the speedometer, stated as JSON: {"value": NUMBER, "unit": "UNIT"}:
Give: {"value": 95, "unit": "km/h"}
